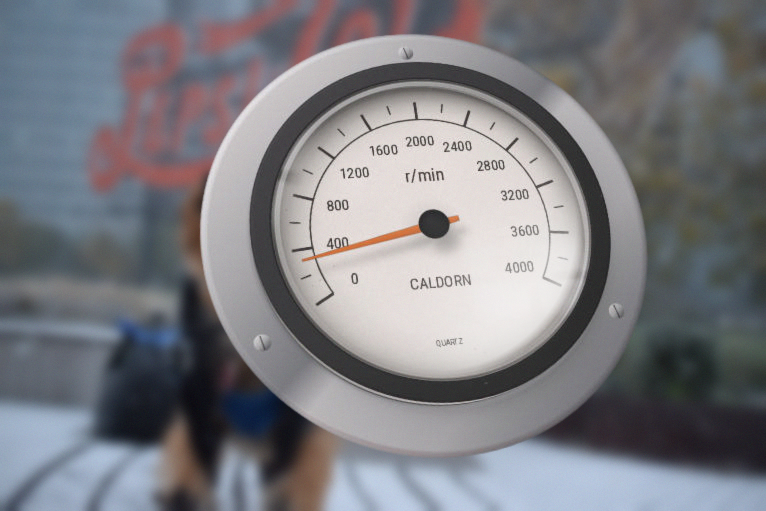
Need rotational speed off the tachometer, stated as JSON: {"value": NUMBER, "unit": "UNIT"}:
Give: {"value": 300, "unit": "rpm"}
